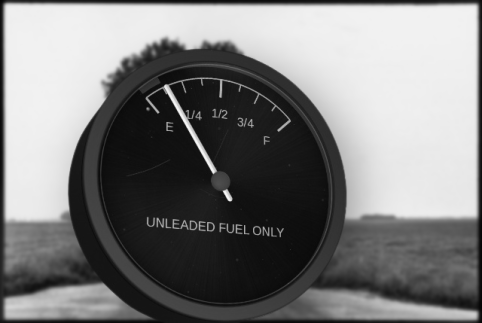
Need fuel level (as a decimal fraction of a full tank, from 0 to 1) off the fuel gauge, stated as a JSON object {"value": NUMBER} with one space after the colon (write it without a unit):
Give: {"value": 0.125}
